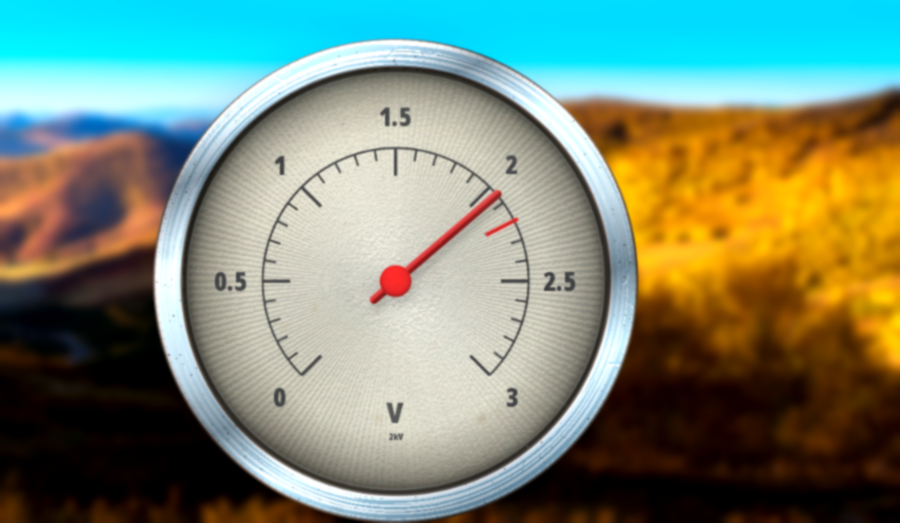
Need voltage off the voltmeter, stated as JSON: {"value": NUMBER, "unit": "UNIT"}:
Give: {"value": 2.05, "unit": "V"}
